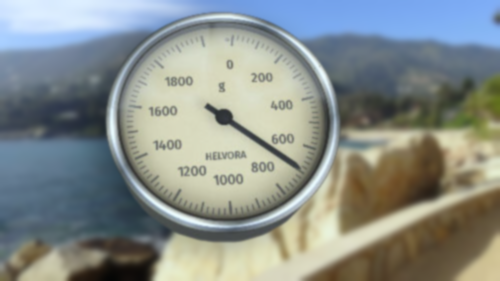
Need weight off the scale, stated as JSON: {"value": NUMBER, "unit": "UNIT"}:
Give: {"value": 700, "unit": "g"}
